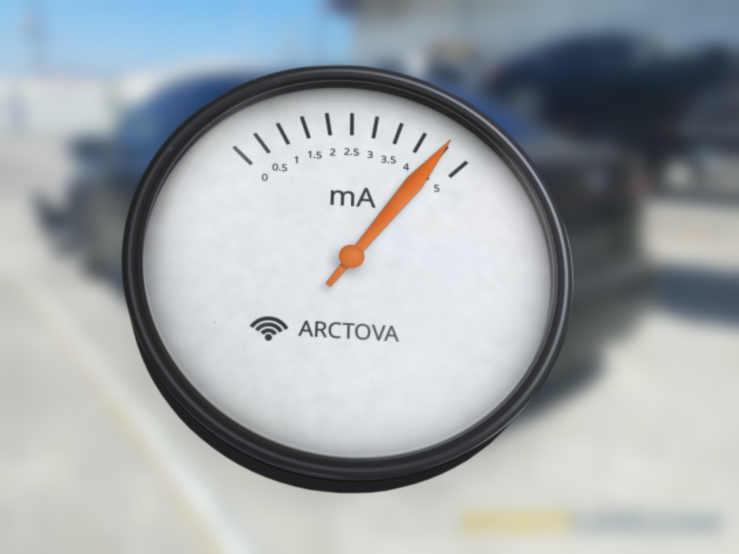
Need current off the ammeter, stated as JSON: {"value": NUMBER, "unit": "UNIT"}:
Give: {"value": 4.5, "unit": "mA"}
